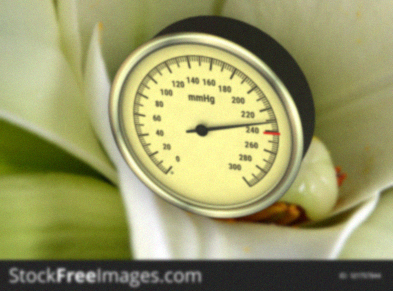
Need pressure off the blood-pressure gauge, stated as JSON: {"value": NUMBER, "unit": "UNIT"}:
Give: {"value": 230, "unit": "mmHg"}
